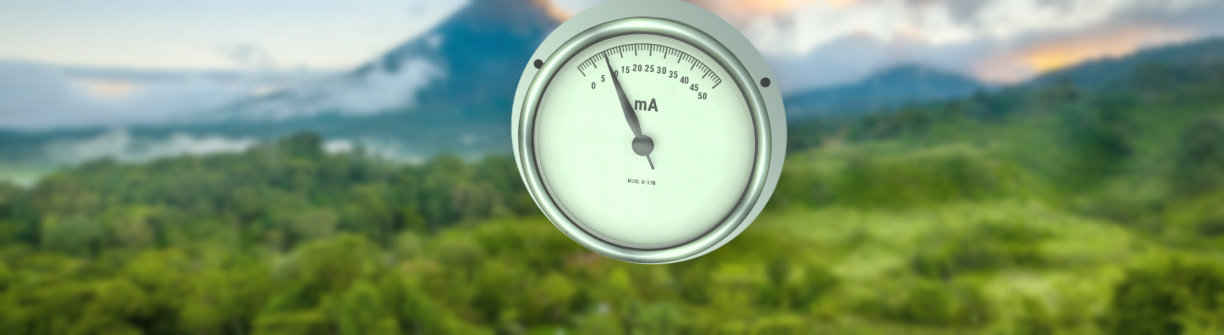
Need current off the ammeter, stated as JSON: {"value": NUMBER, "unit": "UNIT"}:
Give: {"value": 10, "unit": "mA"}
